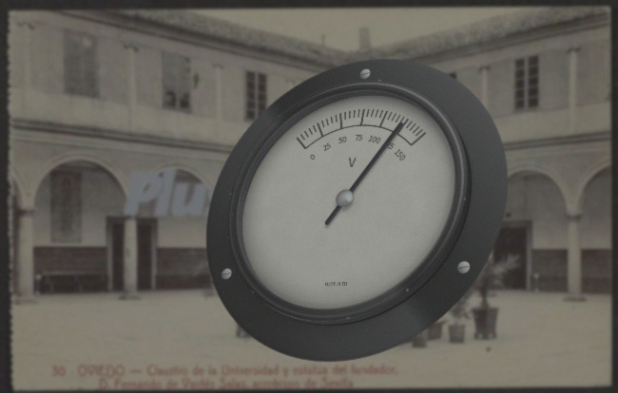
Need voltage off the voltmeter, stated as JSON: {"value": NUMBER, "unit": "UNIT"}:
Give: {"value": 125, "unit": "V"}
